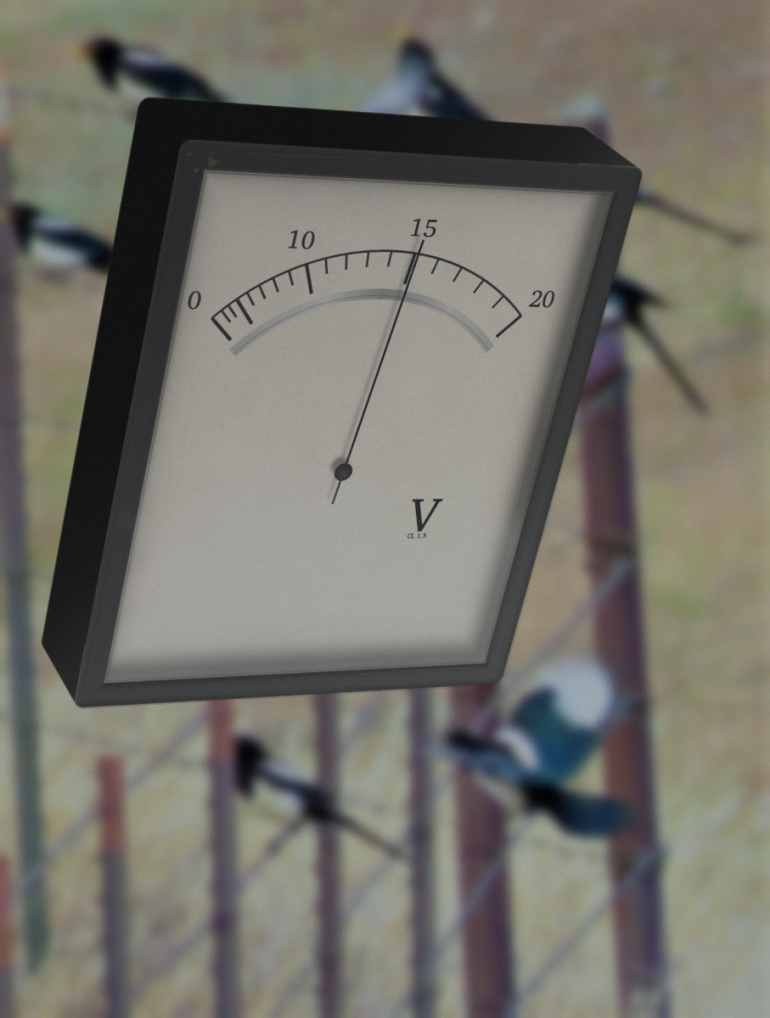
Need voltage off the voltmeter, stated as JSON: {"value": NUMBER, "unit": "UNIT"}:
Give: {"value": 15, "unit": "V"}
